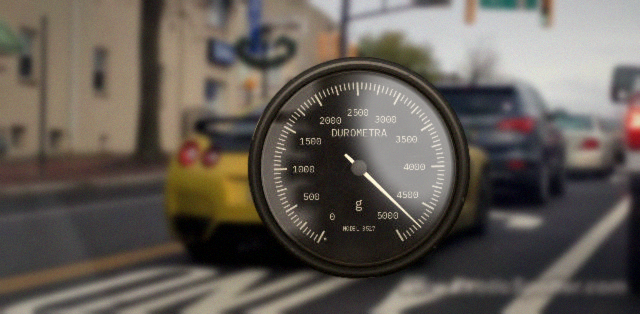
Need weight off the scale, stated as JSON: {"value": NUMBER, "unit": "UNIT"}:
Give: {"value": 4750, "unit": "g"}
